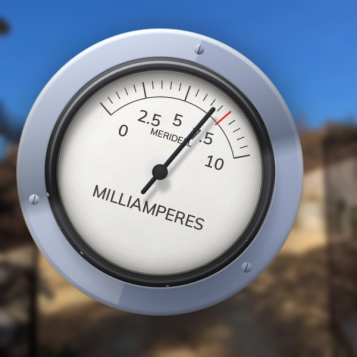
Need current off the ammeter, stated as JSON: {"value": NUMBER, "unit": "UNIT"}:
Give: {"value": 6.75, "unit": "mA"}
